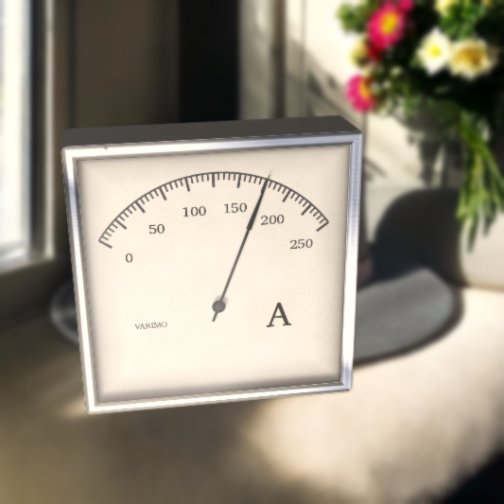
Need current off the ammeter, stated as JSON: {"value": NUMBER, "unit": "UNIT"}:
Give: {"value": 175, "unit": "A"}
